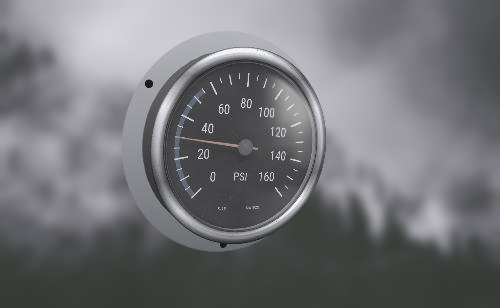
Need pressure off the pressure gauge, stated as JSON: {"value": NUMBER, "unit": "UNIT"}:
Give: {"value": 30, "unit": "psi"}
